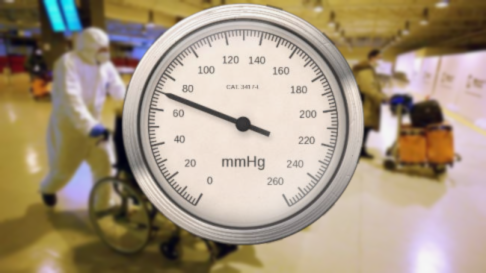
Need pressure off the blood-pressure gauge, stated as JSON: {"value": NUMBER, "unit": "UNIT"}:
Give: {"value": 70, "unit": "mmHg"}
